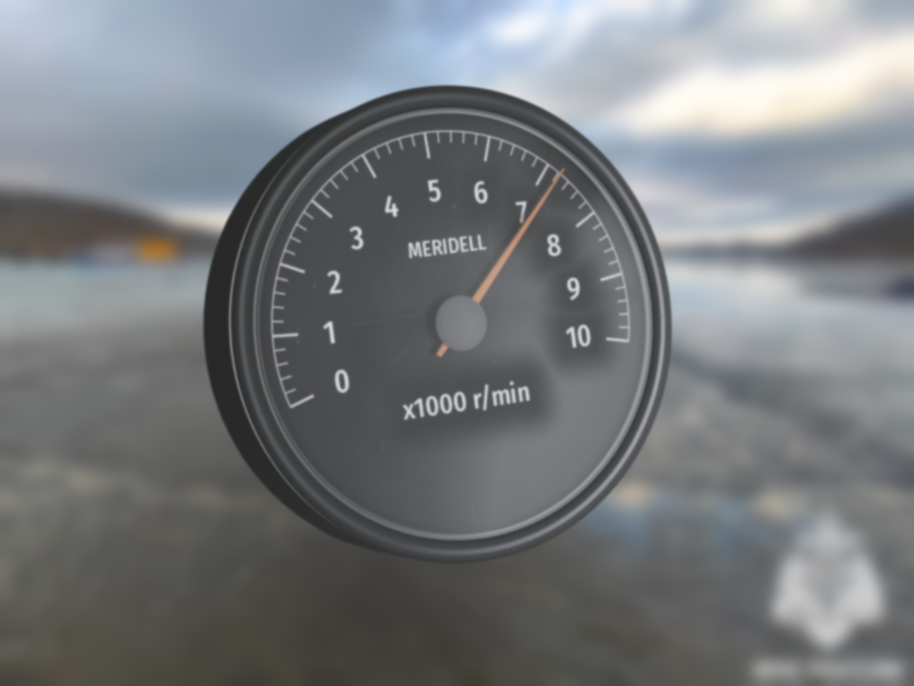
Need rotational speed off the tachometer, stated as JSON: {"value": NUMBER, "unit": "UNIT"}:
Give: {"value": 7200, "unit": "rpm"}
